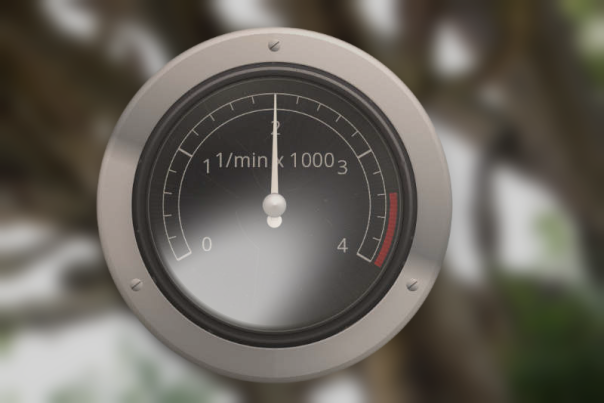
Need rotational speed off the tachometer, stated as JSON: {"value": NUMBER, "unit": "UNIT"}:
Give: {"value": 2000, "unit": "rpm"}
